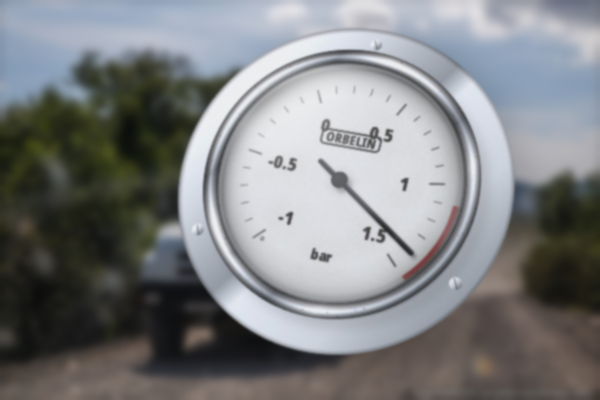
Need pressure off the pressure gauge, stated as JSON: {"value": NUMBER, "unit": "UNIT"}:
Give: {"value": 1.4, "unit": "bar"}
